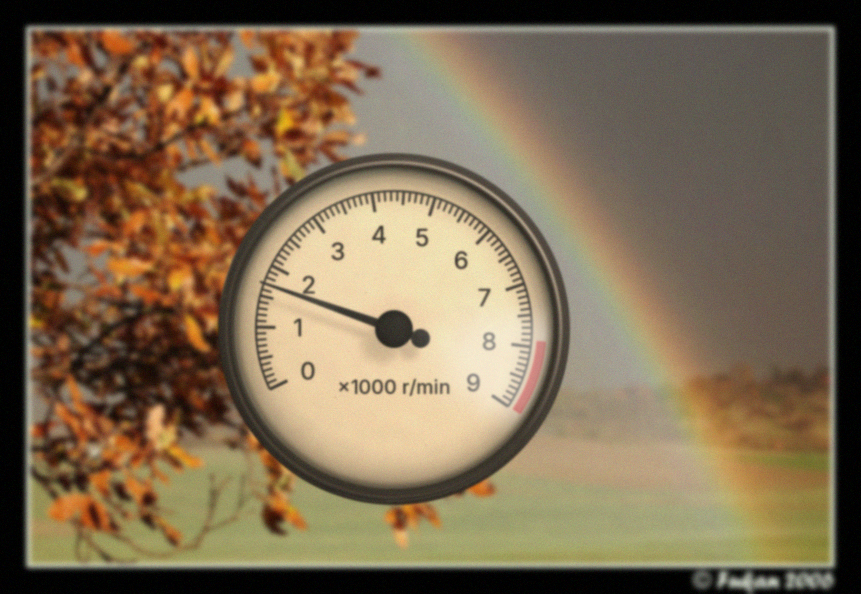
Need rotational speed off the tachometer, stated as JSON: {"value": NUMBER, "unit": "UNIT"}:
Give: {"value": 1700, "unit": "rpm"}
